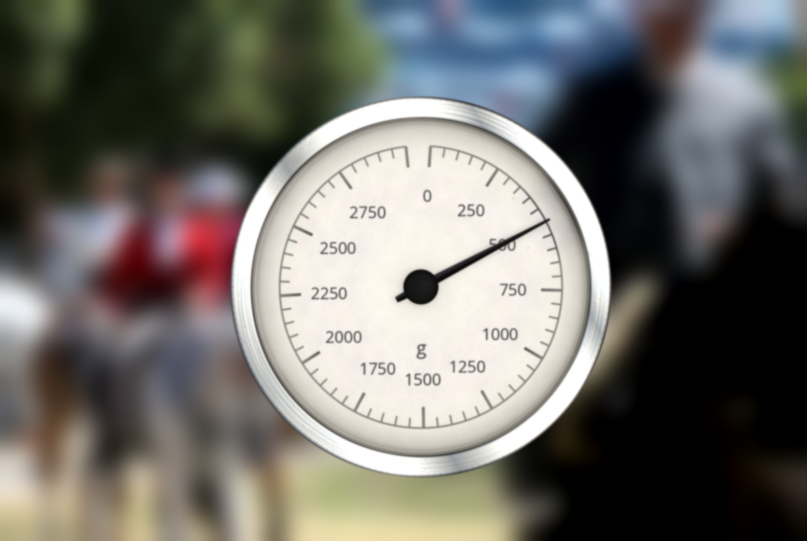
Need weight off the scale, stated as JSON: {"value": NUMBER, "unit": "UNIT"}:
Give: {"value": 500, "unit": "g"}
